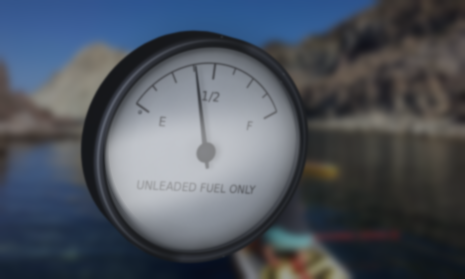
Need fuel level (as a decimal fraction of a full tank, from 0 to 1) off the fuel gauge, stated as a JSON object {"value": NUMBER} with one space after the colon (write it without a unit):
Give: {"value": 0.375}
